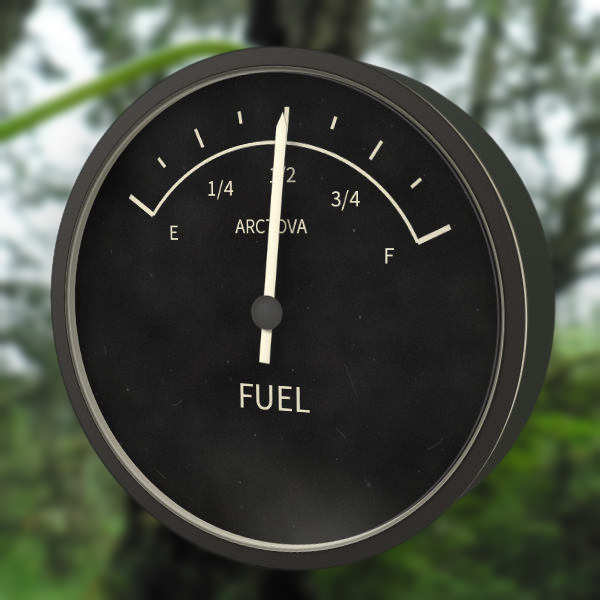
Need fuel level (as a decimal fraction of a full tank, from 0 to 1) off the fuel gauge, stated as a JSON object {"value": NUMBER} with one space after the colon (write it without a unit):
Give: {"value": 0.5}
